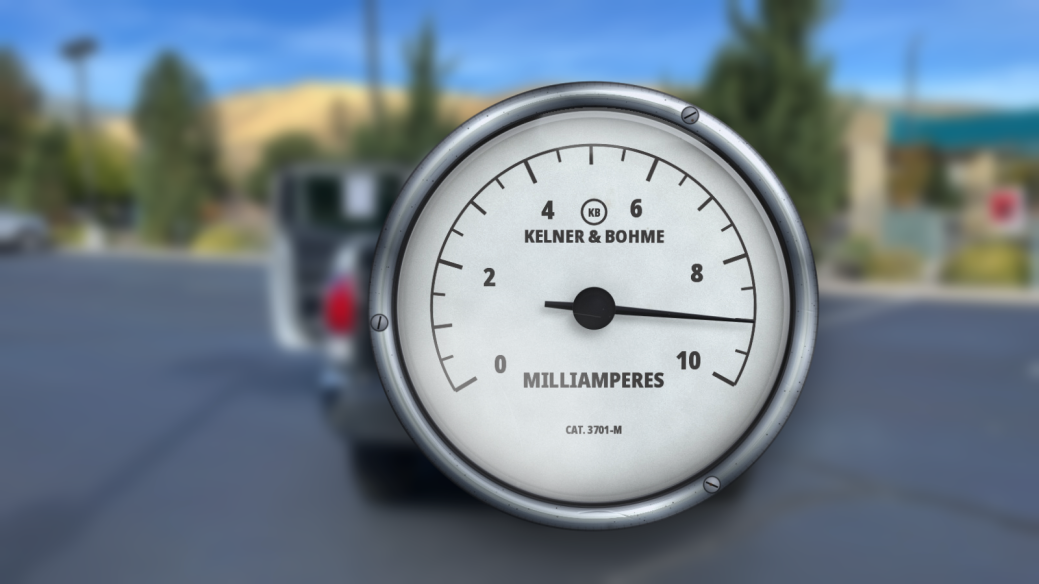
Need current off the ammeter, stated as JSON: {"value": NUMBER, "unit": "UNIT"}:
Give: {"value": 9, "unit": "mA"}
